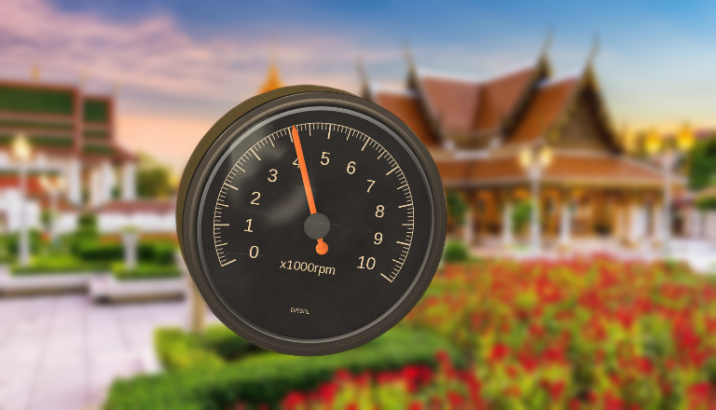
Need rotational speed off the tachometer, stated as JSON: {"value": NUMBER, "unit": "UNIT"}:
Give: {"value": 4100, "unit": "rpm"}
